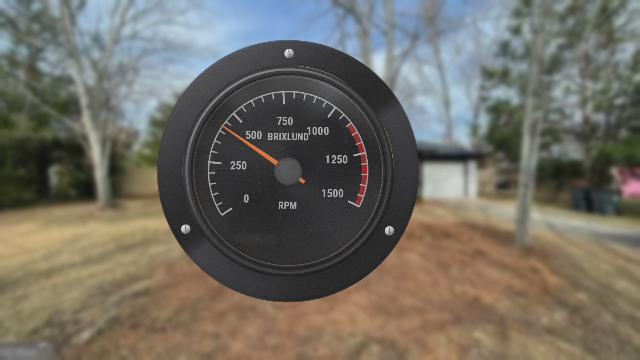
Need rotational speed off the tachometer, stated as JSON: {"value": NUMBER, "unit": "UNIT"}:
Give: {"value": 425, "unit": "rpm"}
